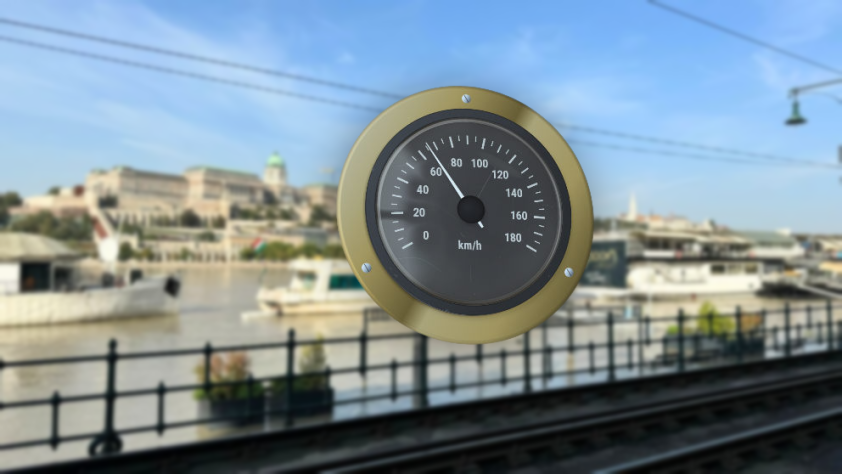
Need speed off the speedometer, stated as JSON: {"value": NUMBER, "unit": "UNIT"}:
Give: {"value": 65, "unit": "km/h"}
